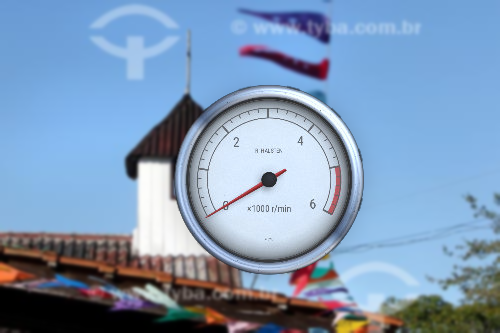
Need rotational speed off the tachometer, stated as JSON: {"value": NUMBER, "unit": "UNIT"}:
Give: {"value": 0, "unit": "rpm"}
